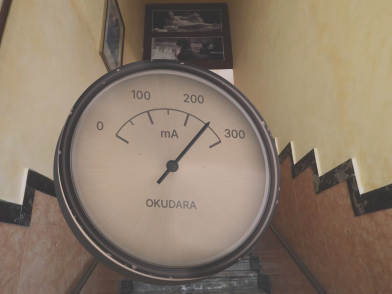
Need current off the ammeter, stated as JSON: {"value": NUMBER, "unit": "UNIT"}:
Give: {"value": 250, "unit": "mA"}
